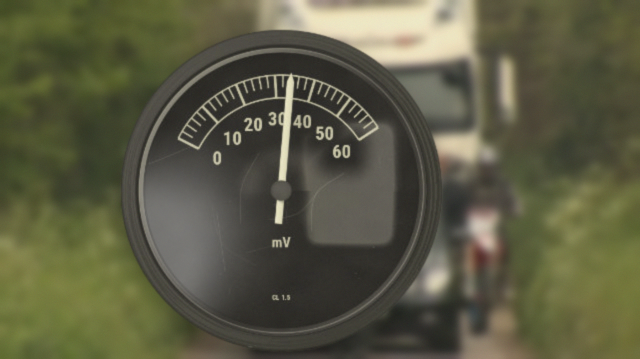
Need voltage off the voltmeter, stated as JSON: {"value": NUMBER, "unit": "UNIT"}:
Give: {"value": 34, "unit": "mV"}
